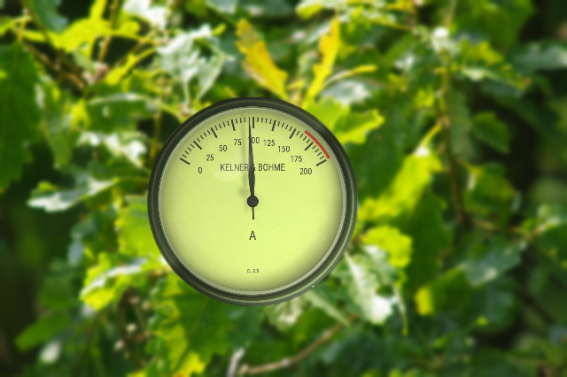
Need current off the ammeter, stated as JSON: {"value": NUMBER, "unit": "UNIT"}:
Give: {"value": 95, "unit": "A"}
